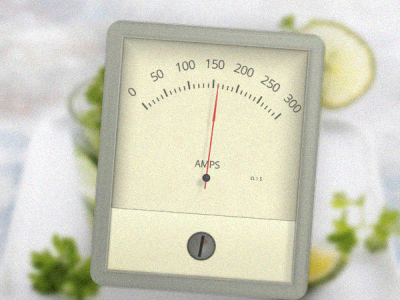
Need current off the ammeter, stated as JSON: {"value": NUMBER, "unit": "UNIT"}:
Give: {"value": 160, "unit": "A"}
